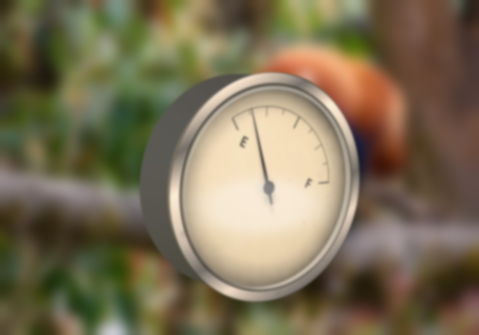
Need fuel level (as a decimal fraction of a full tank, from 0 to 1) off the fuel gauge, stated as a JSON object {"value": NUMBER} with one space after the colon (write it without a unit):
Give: {"value": 0.125}
